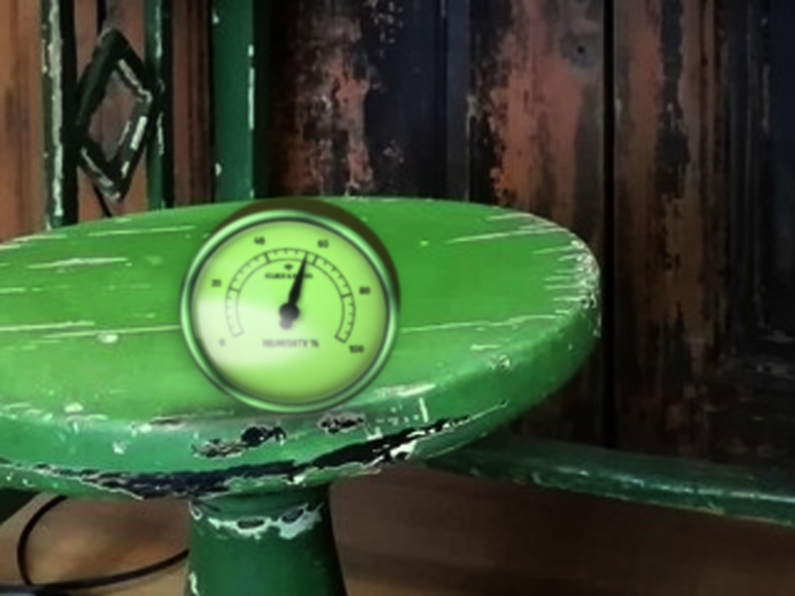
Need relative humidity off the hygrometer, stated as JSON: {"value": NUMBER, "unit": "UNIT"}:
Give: {"value": 56, "unit": "%"}
